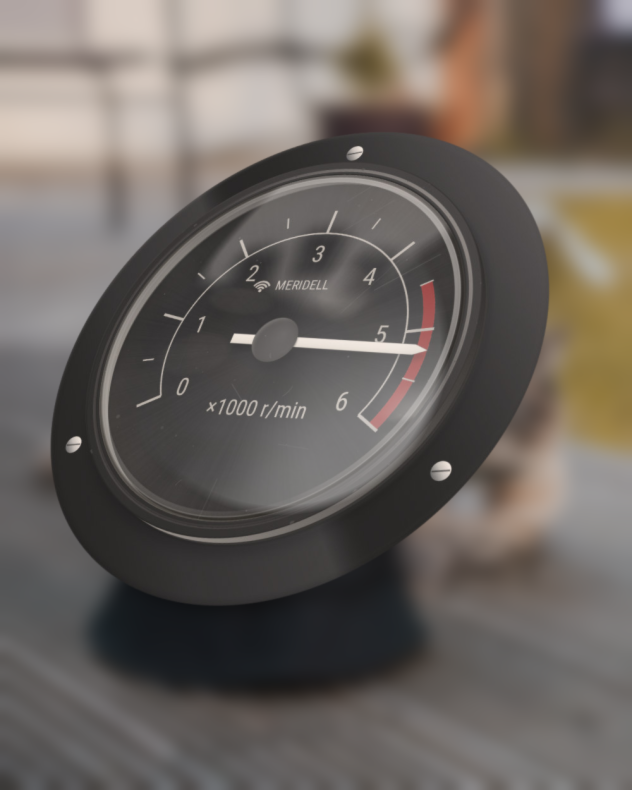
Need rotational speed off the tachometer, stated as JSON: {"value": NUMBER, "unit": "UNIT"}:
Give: {"value": 5250, "unit": "rpm"}
